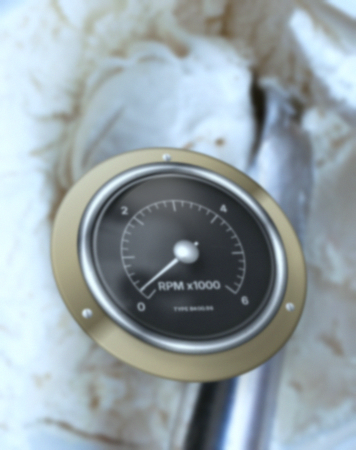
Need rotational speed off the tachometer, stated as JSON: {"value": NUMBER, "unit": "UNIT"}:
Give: {"value": 200, "unit": "rpm"}
